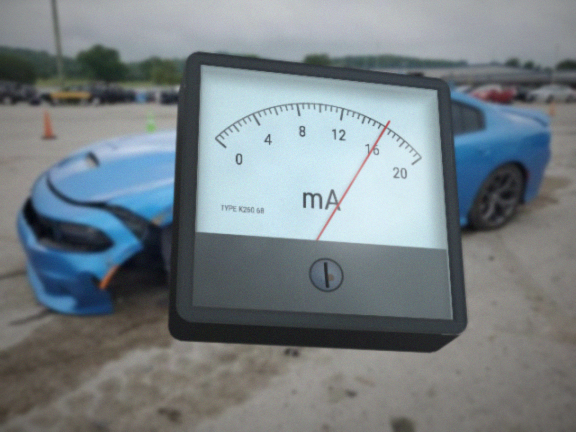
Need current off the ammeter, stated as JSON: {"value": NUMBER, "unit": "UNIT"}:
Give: {"value": 16, "unit": "mA"}
